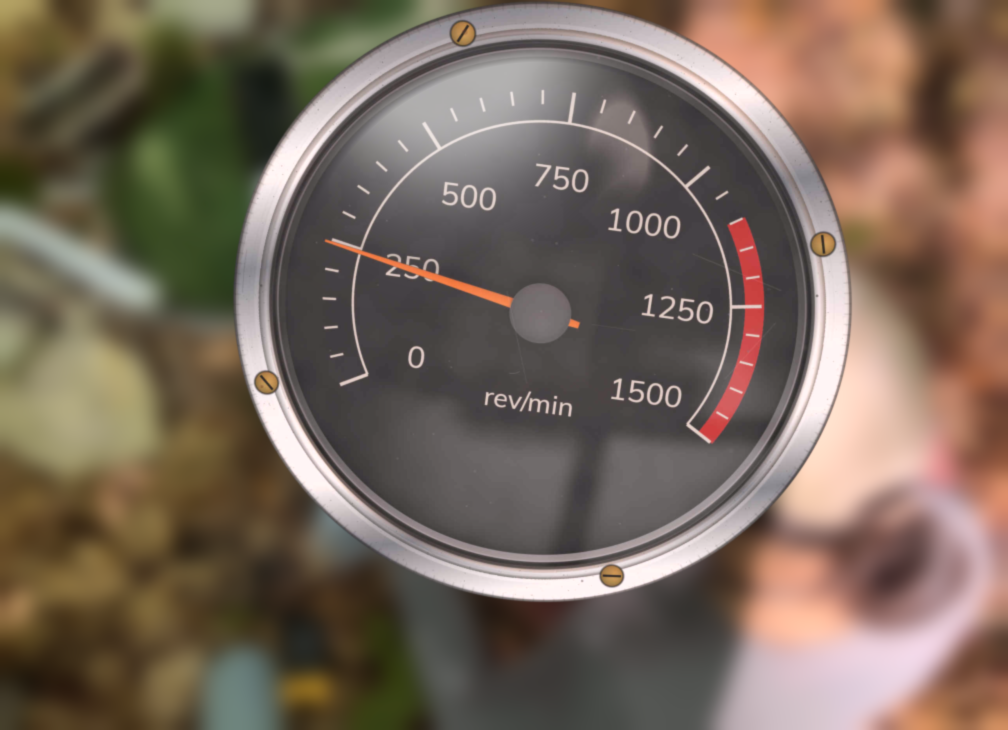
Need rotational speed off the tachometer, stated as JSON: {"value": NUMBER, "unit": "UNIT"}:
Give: {"value": 250, "unit": "rpm"}
